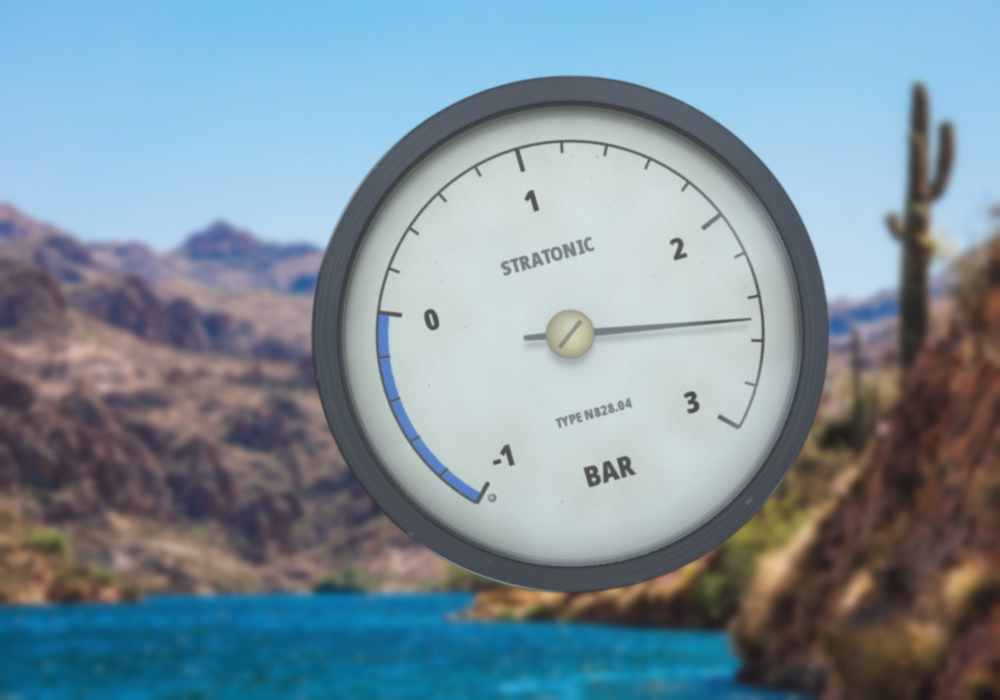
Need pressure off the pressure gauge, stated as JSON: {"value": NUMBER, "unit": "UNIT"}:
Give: {"value": 2.5, "unit": "bar"}
